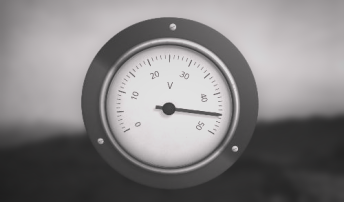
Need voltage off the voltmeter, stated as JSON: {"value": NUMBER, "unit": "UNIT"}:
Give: {"value": 45, "unit": "V"}
